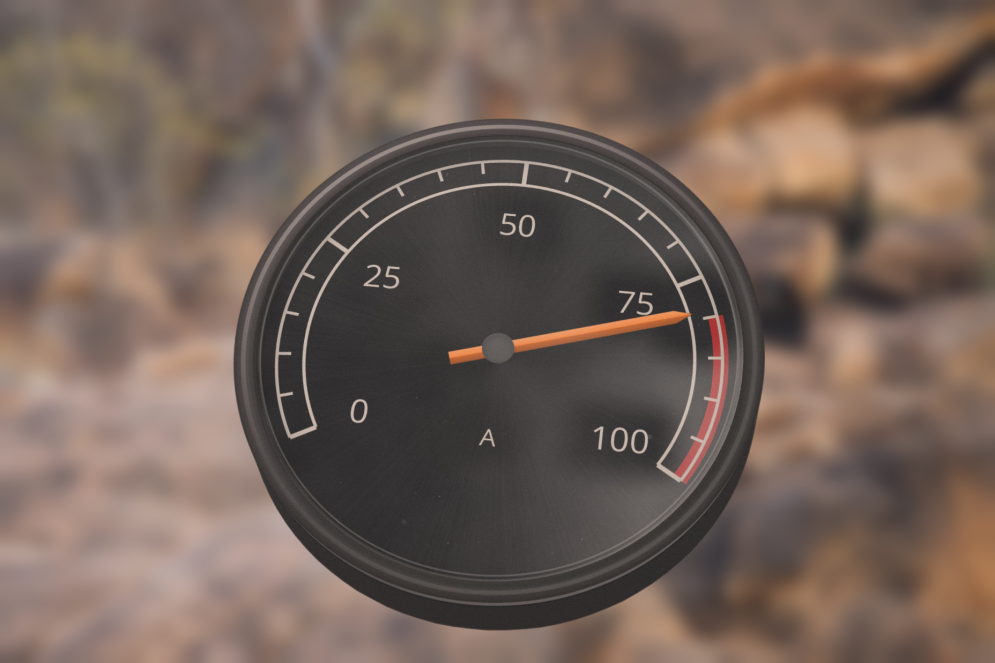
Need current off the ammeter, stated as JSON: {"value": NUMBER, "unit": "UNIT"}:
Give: {"value": 80, "unit": "A"}
